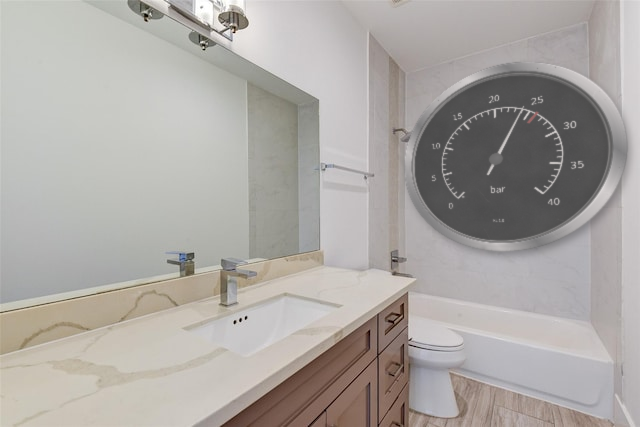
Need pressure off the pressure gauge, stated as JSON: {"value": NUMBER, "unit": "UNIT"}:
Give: {"value": 24, "unit": "bar"}
